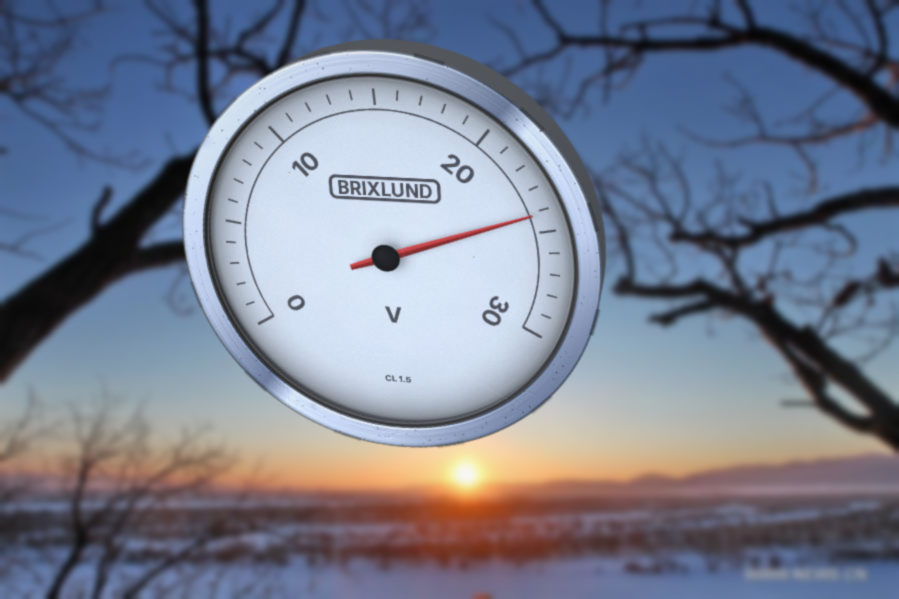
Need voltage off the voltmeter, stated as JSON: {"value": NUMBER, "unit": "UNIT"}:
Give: {"value": 24, "unit": "V"}
